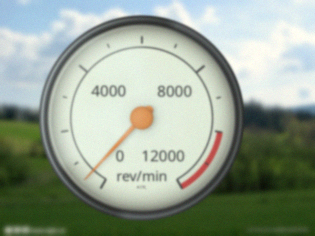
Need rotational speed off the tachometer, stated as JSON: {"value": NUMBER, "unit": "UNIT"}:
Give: {"value": 500, "unit": "rpm"}
